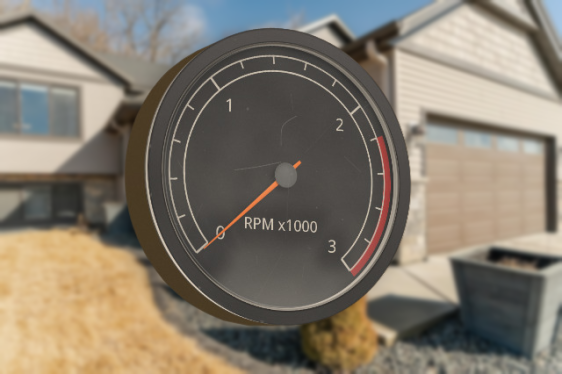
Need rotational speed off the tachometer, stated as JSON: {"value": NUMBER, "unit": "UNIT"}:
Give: {"value": 0, "unit": "rpm"}
